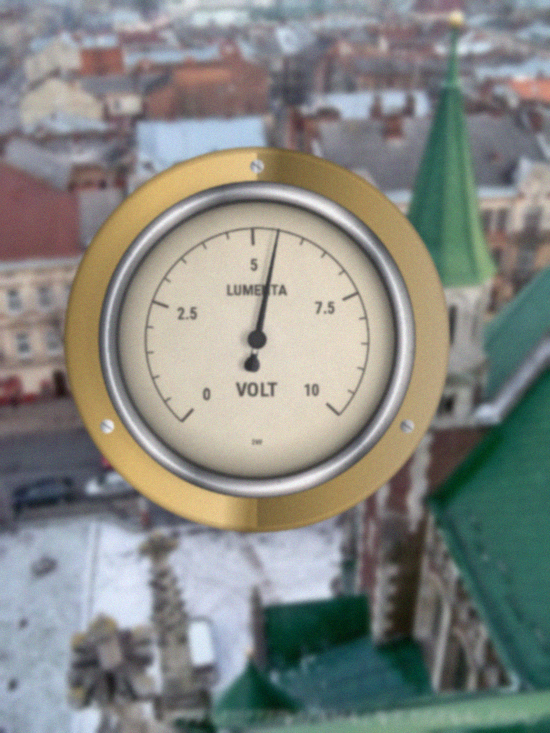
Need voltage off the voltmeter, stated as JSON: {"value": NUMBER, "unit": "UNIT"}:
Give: {"value": 5.5, "unit": "V"}
